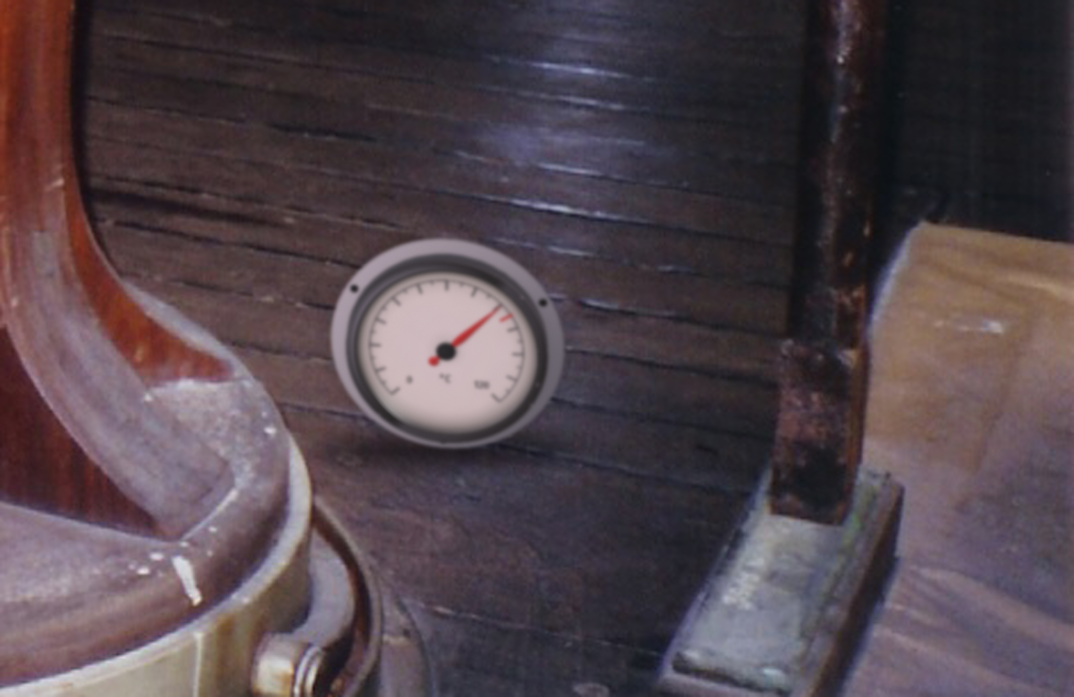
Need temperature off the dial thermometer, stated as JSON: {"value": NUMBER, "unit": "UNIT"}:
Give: {"value": 80, "unit": "°C"}
